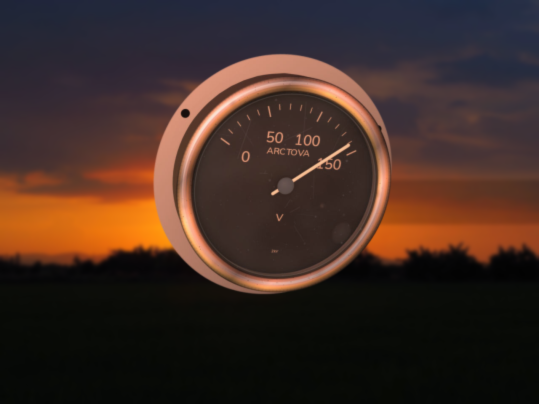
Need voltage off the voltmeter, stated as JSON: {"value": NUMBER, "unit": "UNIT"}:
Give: {"value": 140, "unit": "V"}
